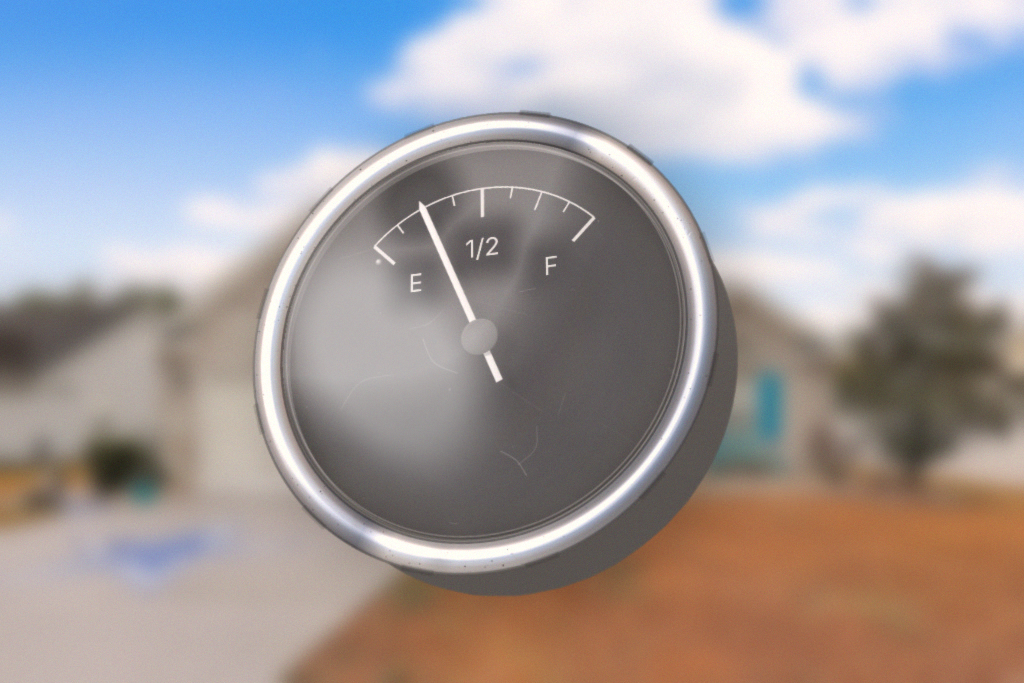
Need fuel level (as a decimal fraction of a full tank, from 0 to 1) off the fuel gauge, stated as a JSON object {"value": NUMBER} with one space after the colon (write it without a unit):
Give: {"value": 0.25}
